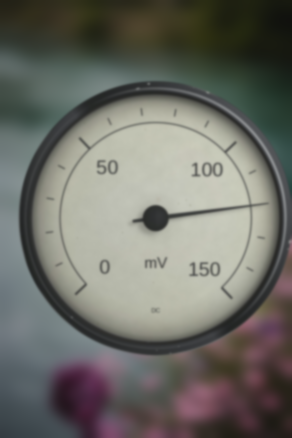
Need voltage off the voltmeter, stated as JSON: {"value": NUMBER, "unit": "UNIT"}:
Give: {"value": 120, "unit": "mV"}
